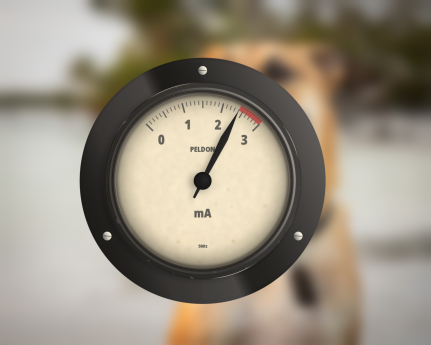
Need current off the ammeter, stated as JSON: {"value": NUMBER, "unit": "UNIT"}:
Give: {"value": 2.4, "unit": "mA"}
